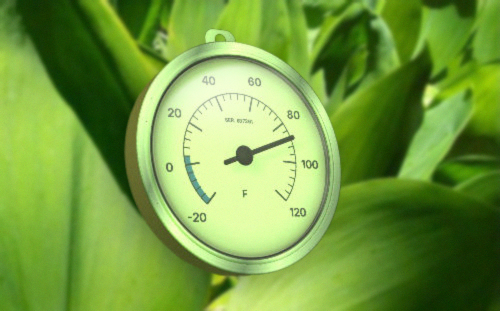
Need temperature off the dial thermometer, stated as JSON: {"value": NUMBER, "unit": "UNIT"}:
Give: {"value": 88, "unit": "°F"}
